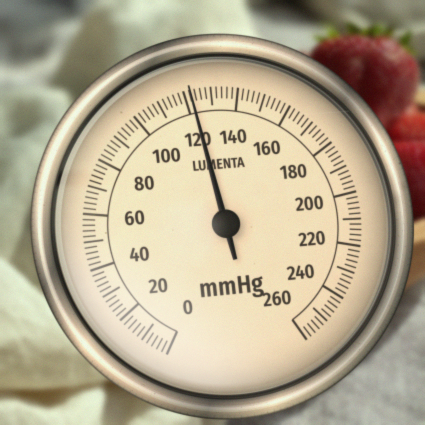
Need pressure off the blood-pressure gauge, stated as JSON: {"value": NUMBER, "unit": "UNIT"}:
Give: {"value": 122, "unit": "mmHg"}
